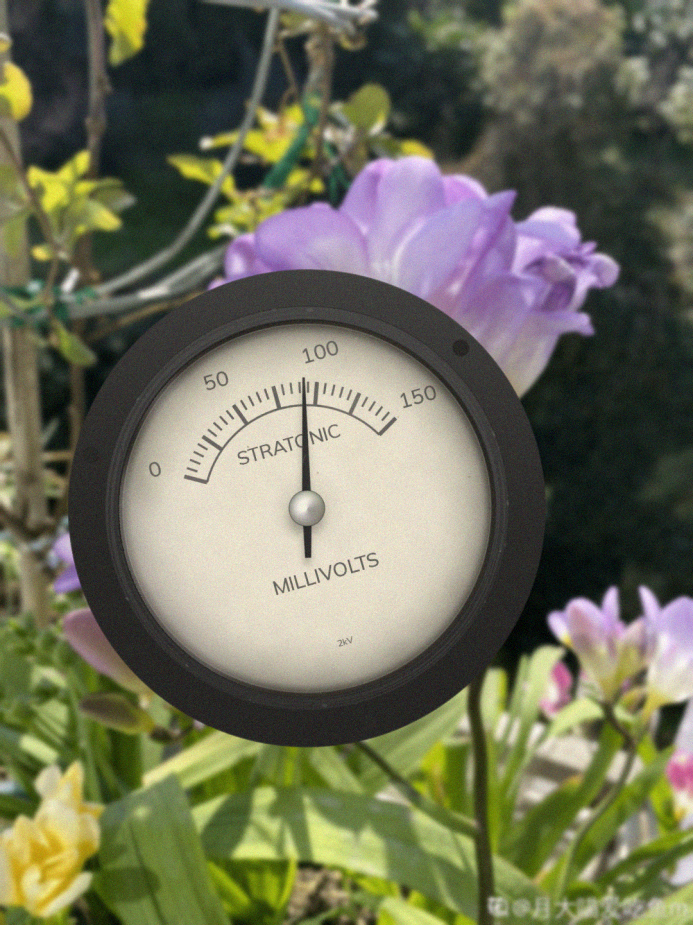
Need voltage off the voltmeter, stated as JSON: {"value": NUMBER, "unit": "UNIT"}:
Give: {"value": 92.5, "unit": "mV"}
